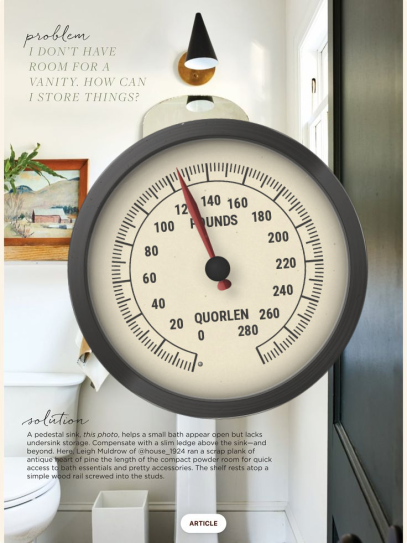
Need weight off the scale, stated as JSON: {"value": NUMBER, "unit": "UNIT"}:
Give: {"value": 126, "unit": "lb"}
